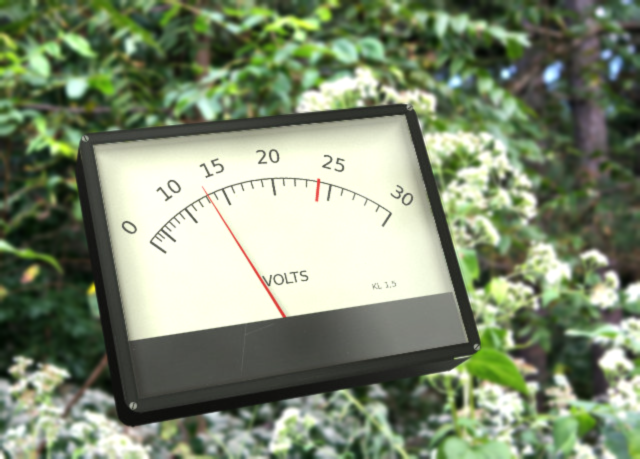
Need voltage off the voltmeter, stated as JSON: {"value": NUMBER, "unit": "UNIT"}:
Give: {"value": 13, "unit": "V"}
